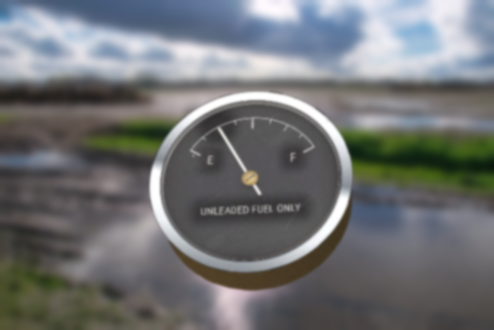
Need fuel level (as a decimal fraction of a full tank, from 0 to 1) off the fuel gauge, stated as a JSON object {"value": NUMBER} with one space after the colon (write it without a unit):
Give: {"value": 0.25}
